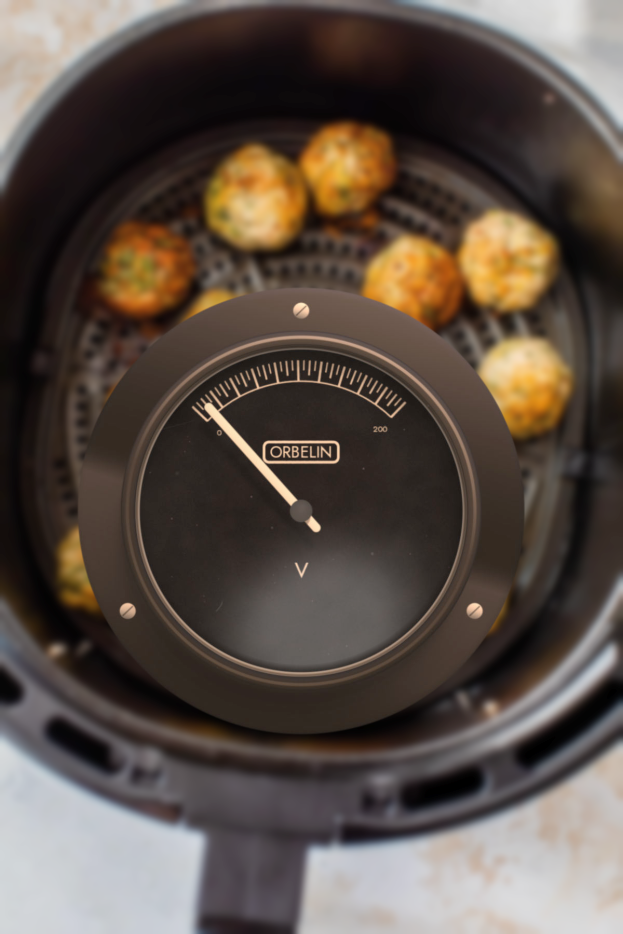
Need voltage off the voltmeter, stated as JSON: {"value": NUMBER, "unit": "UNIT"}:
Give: {"value": 10, "unit": "V"}
